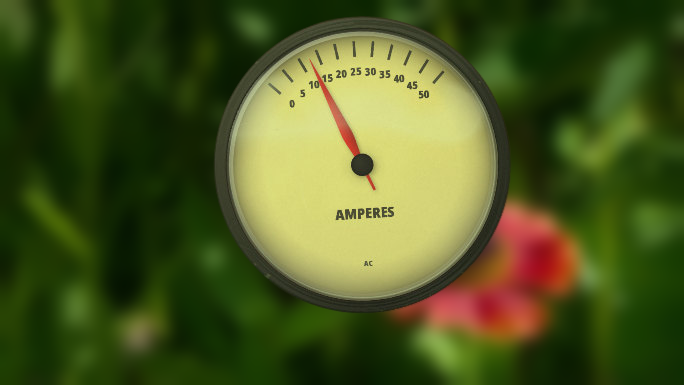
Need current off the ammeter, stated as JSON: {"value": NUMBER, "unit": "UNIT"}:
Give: {"value": 12.5, "unit": "A"}
